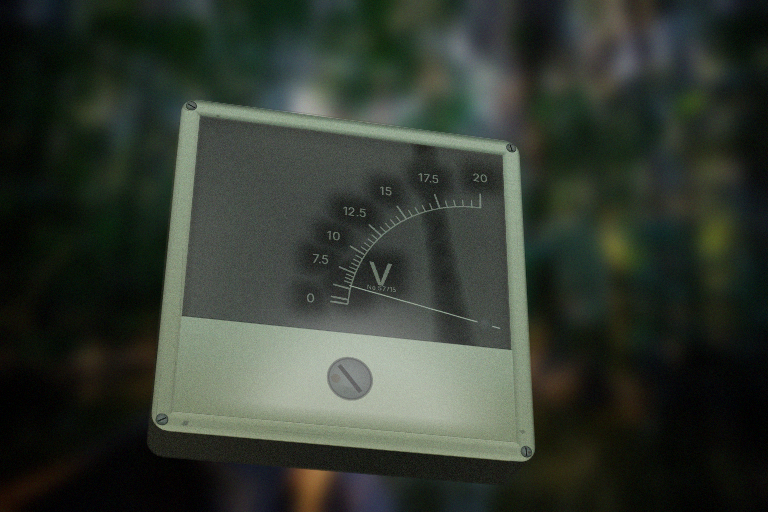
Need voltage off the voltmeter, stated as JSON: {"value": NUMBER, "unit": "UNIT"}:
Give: {"value": 5, "unit": "V"}
